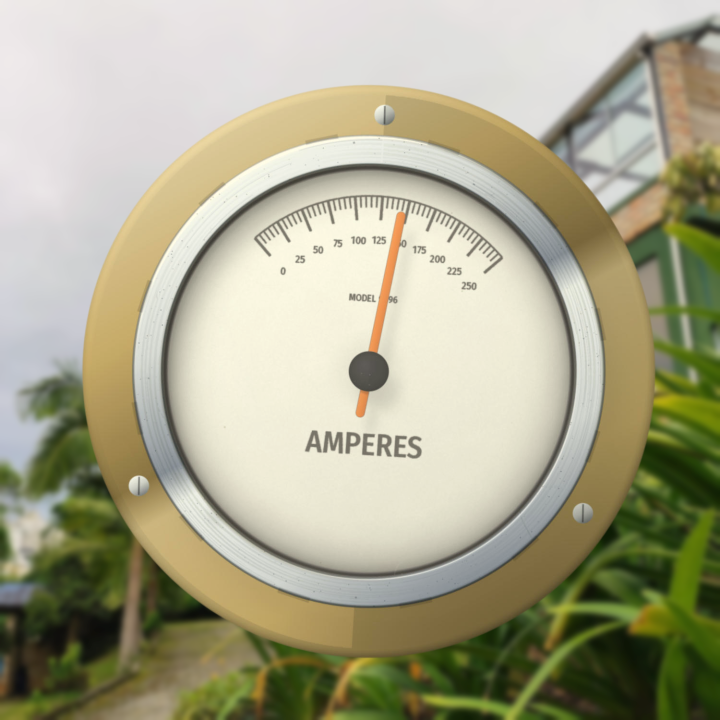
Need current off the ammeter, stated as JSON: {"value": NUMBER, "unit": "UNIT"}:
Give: {"value": 145, "unit": "A"}
